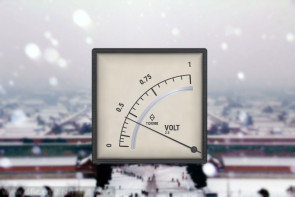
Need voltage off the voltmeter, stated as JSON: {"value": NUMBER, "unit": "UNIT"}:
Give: {"value": 0.45, "unit": "V"}
